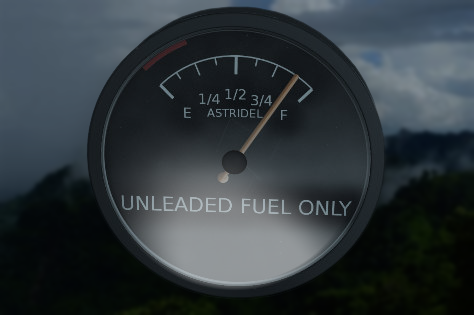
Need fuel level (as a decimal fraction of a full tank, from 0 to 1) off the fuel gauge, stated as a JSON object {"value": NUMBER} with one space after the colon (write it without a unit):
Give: {"value": 0.875}
